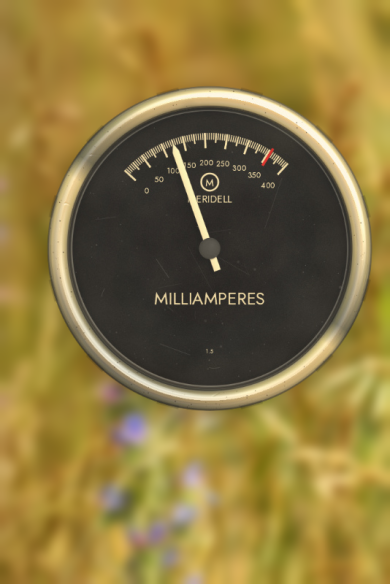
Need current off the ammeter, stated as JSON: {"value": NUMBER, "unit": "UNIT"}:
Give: {"value": 125, "unit": "mA"}
